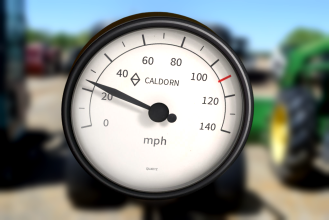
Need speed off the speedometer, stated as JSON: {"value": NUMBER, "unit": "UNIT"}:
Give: {"value": 25, "unit": "mph"}
